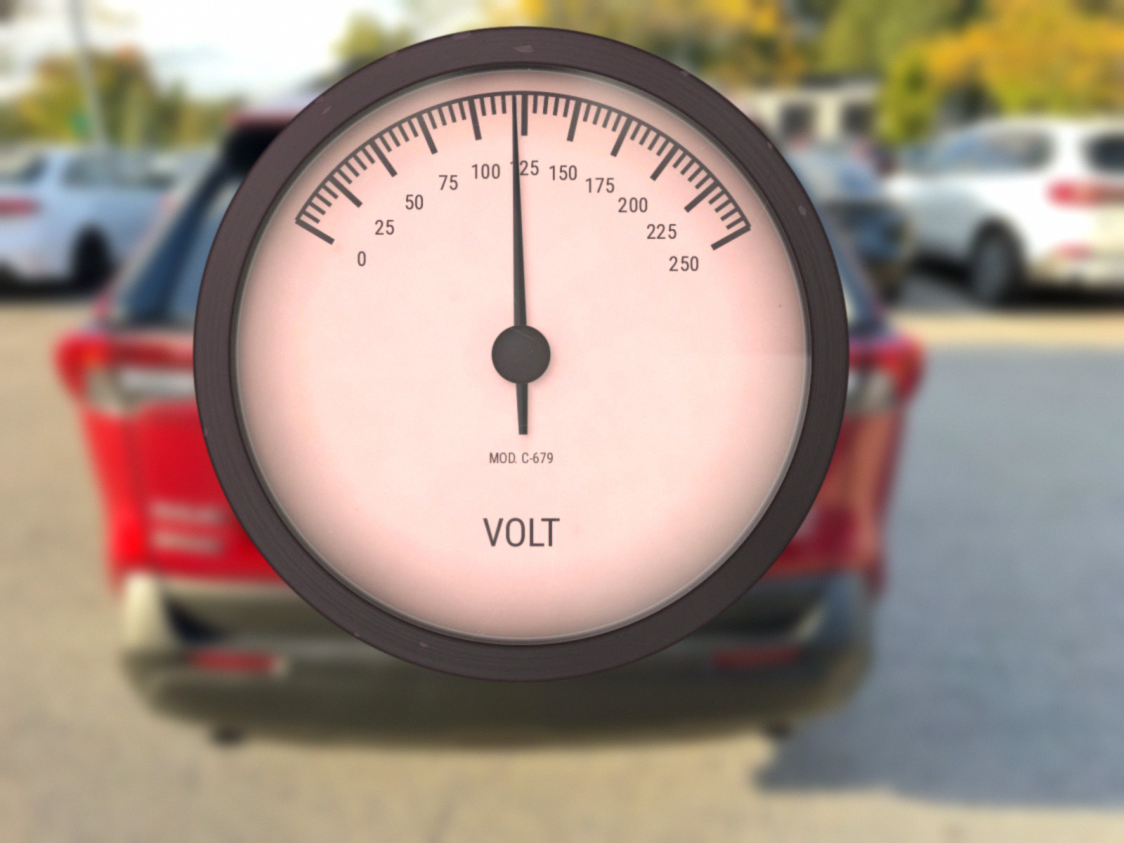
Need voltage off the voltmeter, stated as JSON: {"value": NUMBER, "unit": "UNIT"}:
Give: {"value": 120, "unit": "V"}
